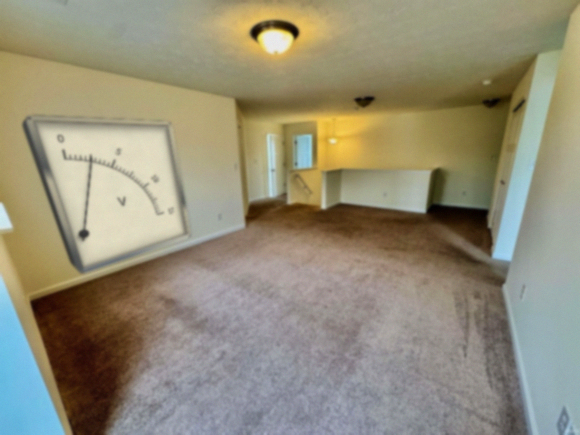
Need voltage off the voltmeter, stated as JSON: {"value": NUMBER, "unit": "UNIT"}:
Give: {"value": 2.5, "unit": "V"}
